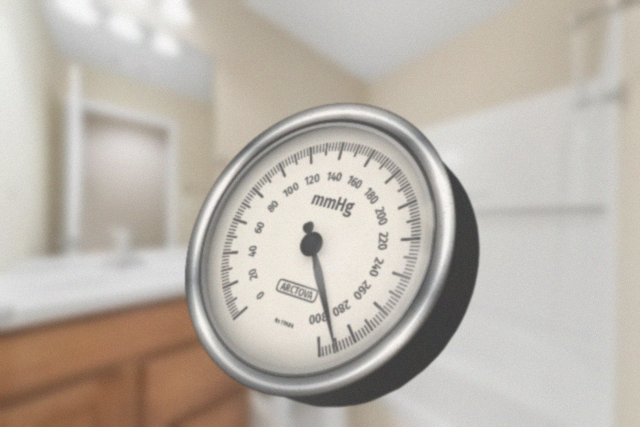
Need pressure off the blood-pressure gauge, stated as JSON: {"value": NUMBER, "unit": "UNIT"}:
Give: {"value": 290, "unit": "mmHg"}
